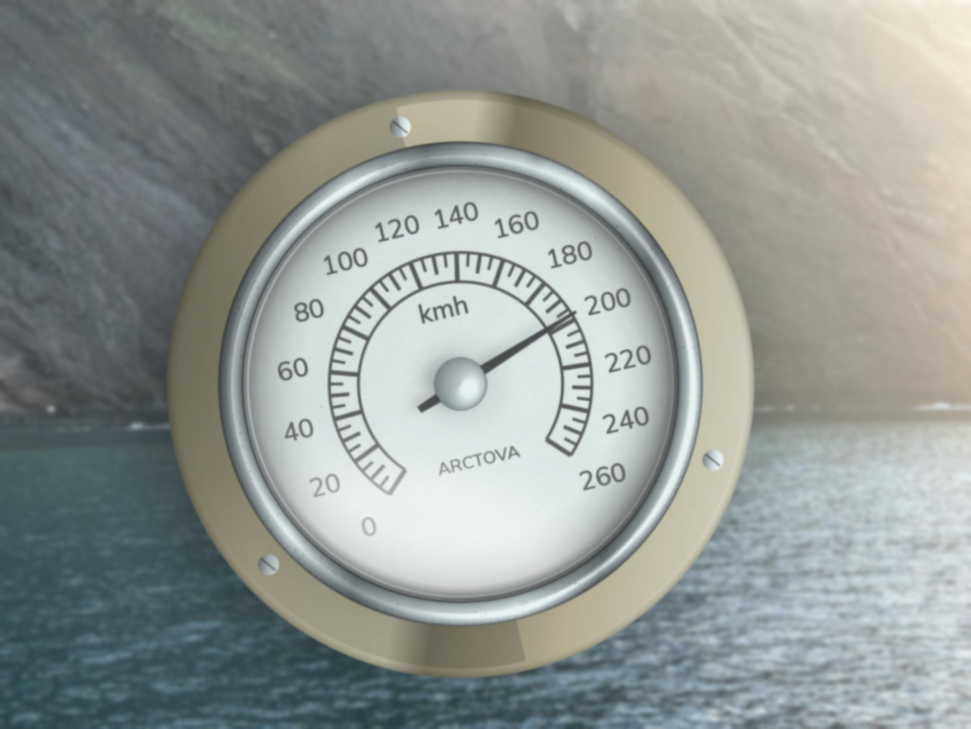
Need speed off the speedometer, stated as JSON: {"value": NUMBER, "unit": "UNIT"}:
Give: {"value": 197.5, "unit": "km/h"}
